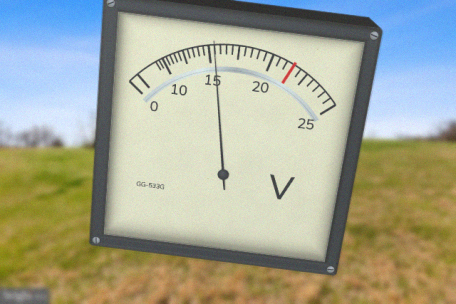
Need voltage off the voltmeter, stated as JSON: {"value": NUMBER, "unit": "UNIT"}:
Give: {"value": 15.5, "unit": "V"}
